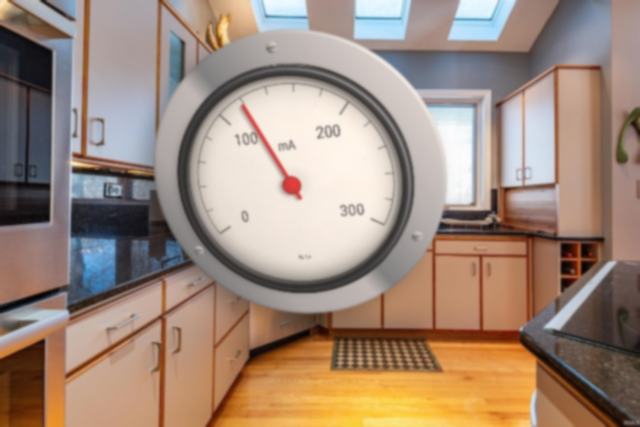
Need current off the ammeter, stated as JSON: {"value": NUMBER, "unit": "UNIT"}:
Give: {"value": 120, "unit": "mA"}
